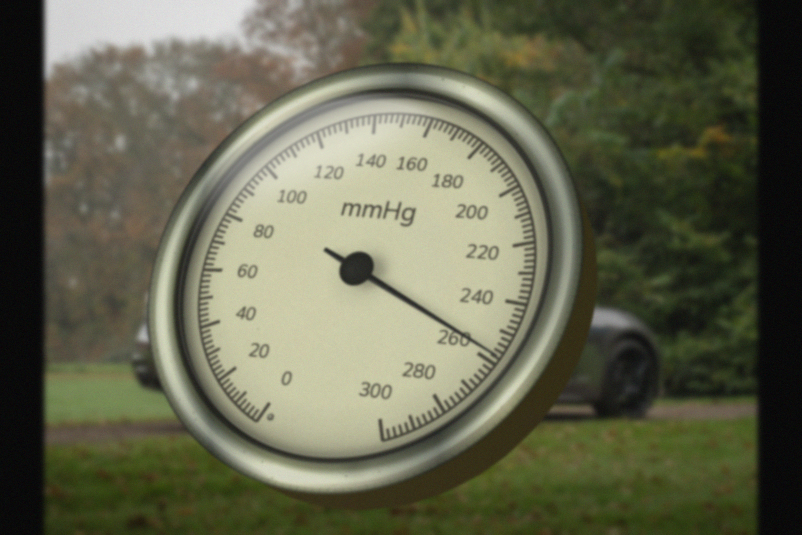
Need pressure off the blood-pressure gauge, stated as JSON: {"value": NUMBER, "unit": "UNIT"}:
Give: {"value": 258, "unit": "mmHg"}
